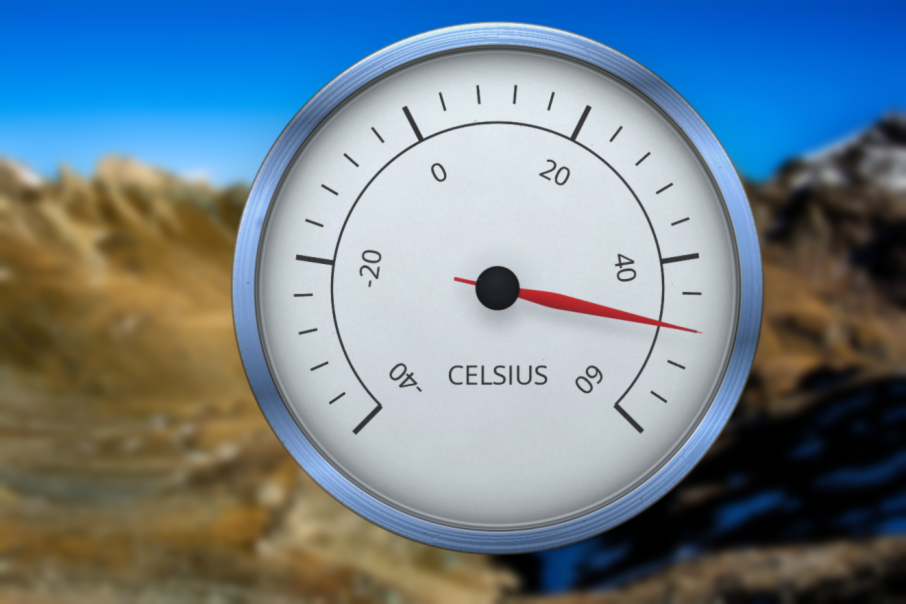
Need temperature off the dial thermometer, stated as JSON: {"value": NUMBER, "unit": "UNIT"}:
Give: {"value": 48, "unit": "°C"}
